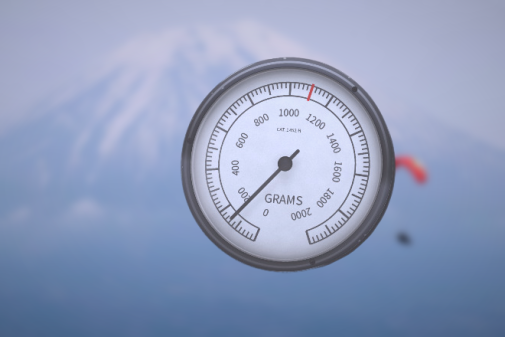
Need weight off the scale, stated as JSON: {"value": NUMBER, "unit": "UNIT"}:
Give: {"value": 140, "unit": "g"}
